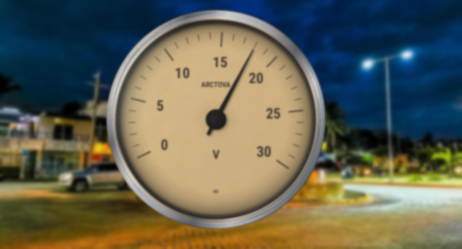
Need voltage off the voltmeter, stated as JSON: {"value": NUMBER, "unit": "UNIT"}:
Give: {"value": 18, "unit": "V"}
